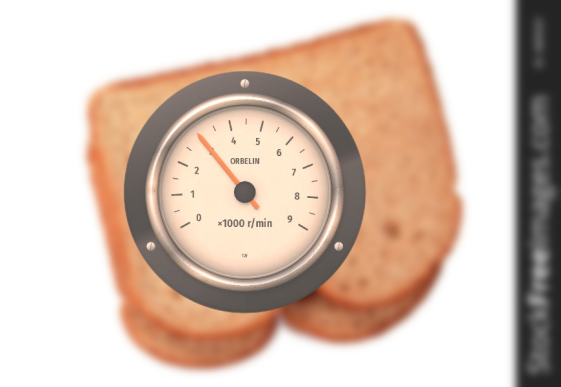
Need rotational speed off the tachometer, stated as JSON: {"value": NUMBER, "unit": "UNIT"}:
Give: {"value": 3000, "unit": "rpm"}
